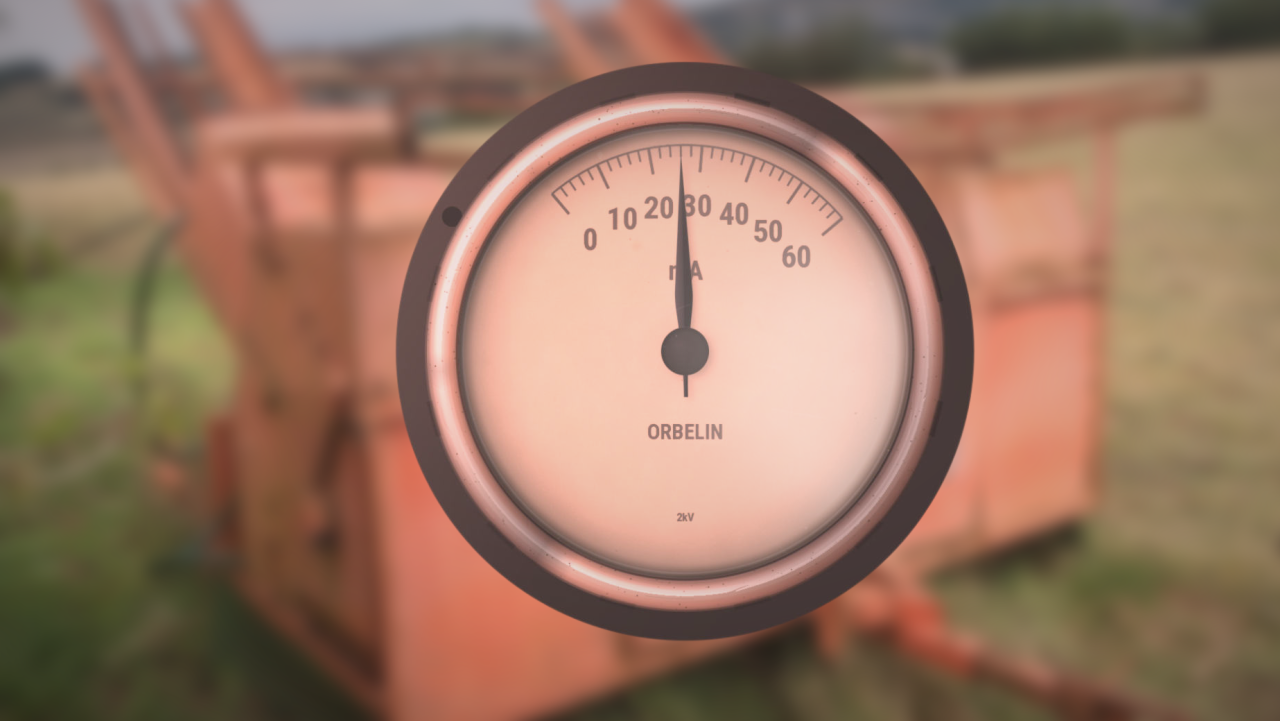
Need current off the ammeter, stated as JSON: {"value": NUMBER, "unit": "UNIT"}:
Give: {"value": 26, "unit": "mA"}
